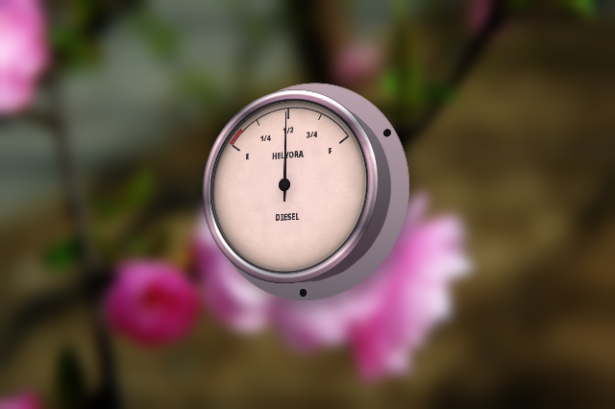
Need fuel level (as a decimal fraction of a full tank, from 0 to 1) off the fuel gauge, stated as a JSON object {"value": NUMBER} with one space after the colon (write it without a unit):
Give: {"value": 0.5}
